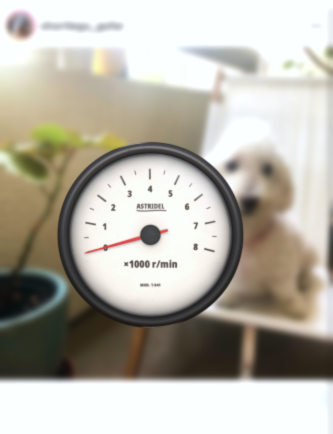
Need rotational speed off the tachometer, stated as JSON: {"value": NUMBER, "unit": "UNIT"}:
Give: {"value": 0, "unit": "rpm"}
